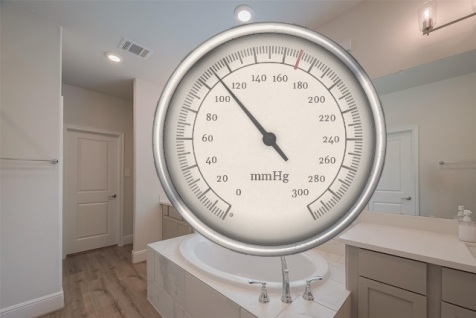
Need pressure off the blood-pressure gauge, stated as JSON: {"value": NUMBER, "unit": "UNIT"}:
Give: {"value": 110, "unit": "mmHg"}
